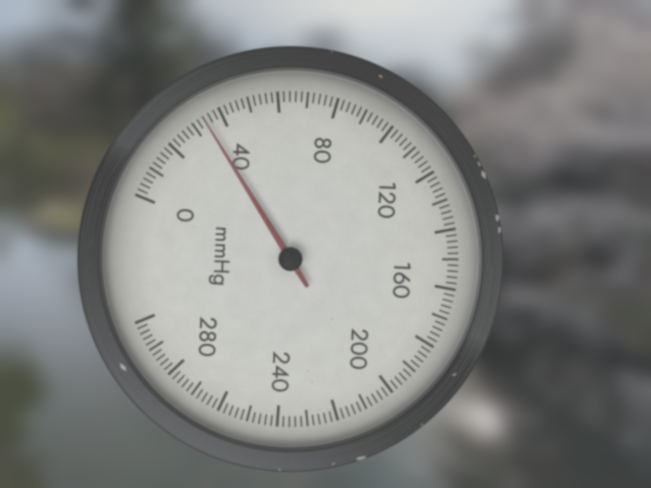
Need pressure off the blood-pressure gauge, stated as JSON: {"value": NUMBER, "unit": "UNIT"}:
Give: {"value": 34, "unit": "mmHg"}
